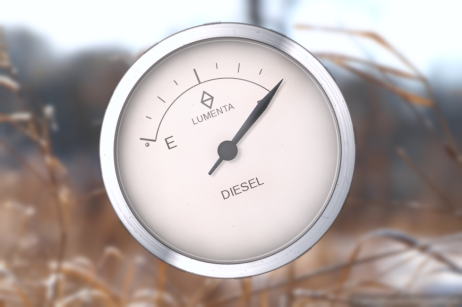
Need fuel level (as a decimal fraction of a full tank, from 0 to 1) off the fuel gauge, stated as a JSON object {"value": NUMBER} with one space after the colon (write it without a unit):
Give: {"value": 1}
